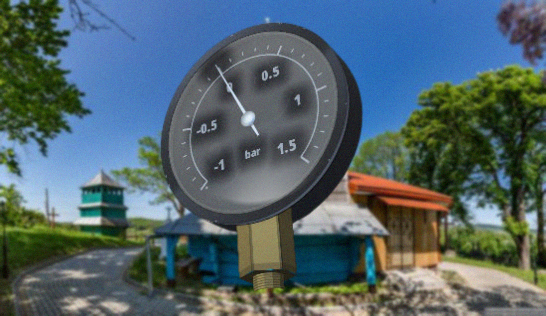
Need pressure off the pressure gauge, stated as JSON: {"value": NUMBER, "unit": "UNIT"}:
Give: {"value": 0, "unit": "bar"}
